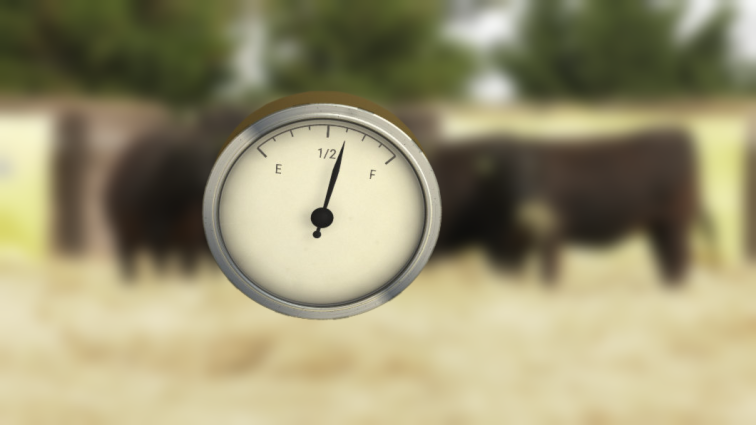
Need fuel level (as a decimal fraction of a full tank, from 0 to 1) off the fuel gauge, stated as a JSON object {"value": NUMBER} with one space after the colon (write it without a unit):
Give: {"value": 0.625}
